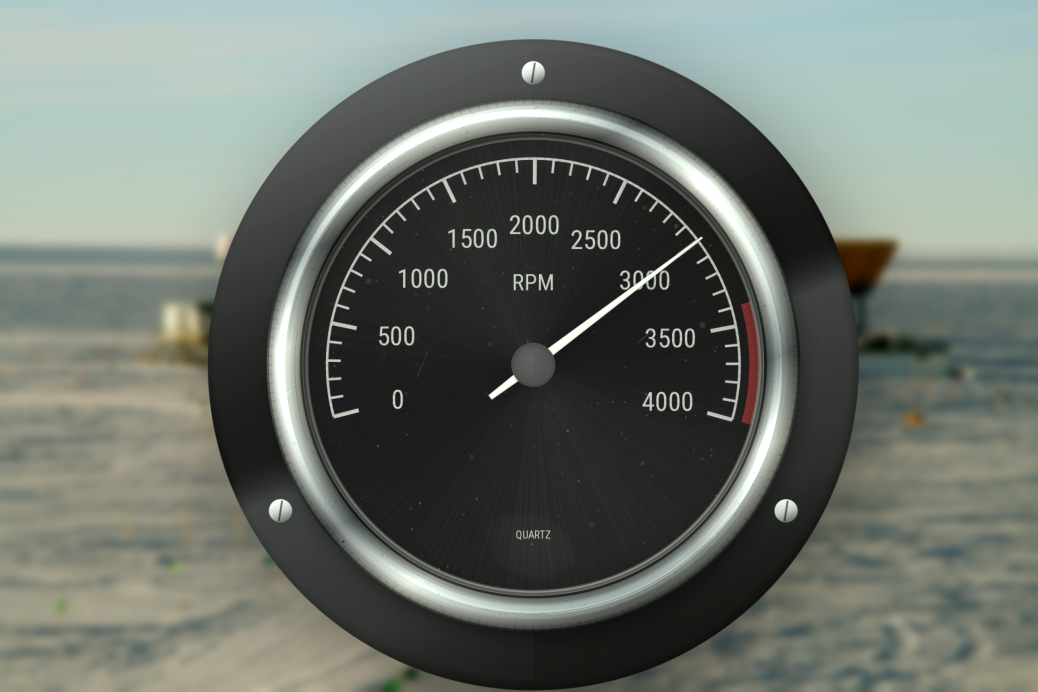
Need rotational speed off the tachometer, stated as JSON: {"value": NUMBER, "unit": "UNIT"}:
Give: {"value": 3000, "unit": "rpm"}
